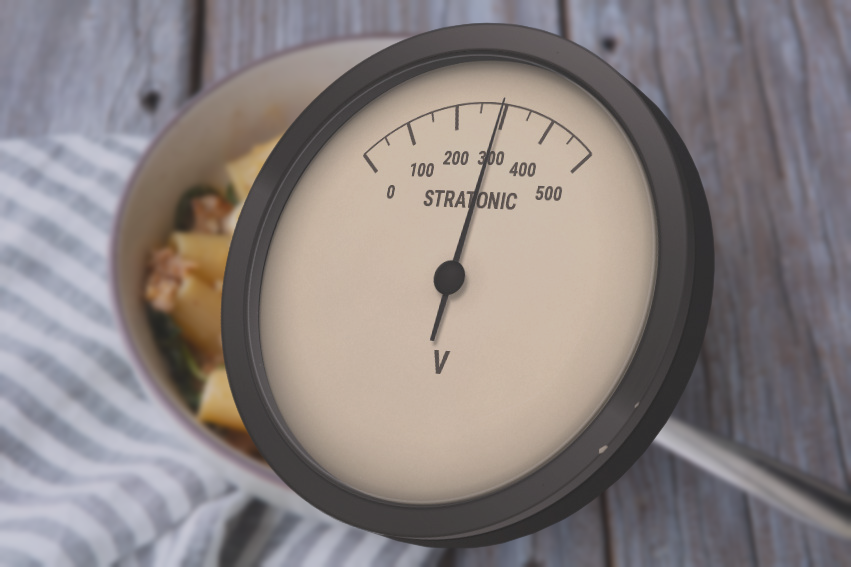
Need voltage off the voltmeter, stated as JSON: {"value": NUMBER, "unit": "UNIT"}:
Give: {"value": 300, "unit": "V"}
